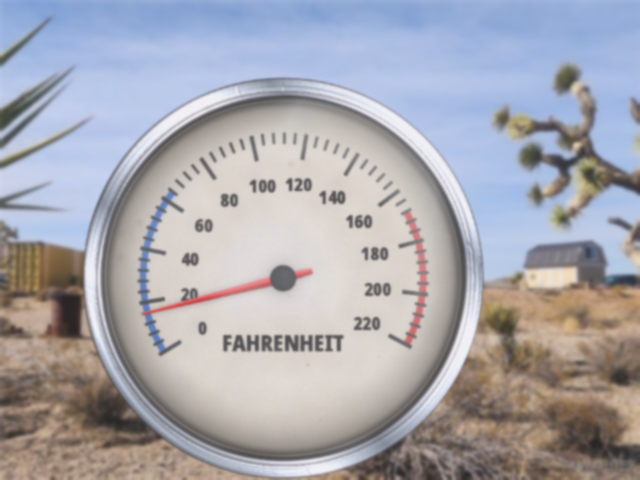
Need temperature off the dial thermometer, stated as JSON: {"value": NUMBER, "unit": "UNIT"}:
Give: {"value": 16, "unit": "°F"}
